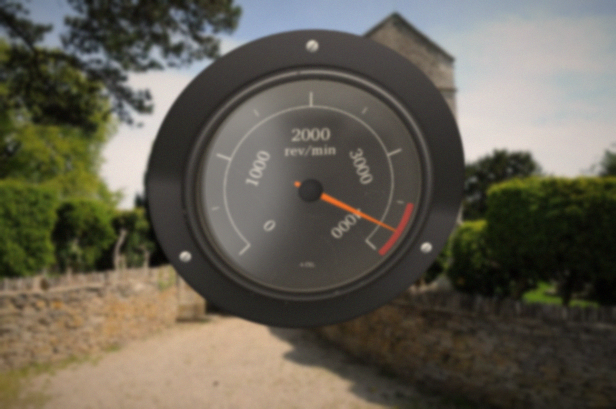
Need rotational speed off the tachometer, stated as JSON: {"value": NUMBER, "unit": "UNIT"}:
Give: {"value": 3750, "unit": "rpm"}
